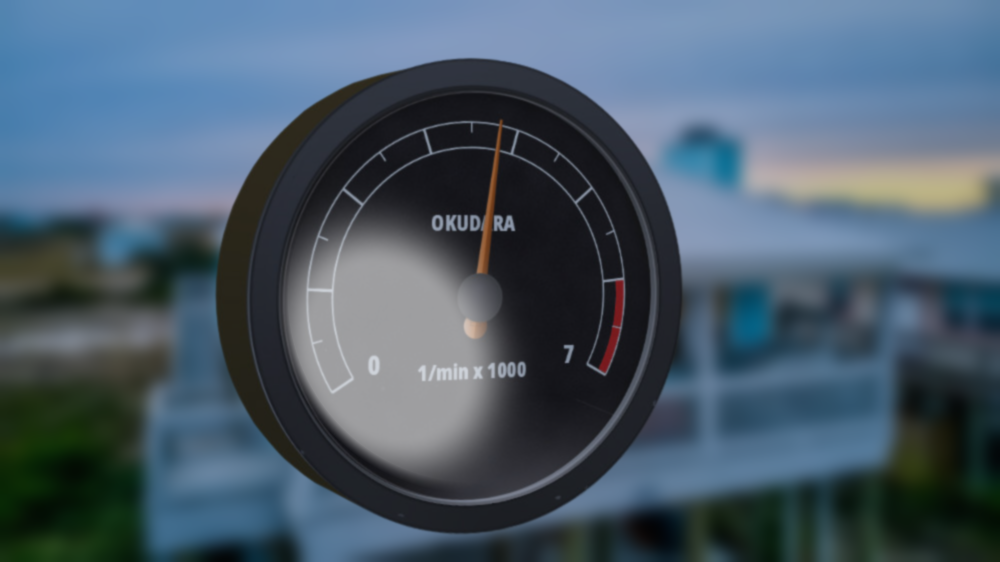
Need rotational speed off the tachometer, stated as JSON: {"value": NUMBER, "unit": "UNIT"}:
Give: {"value": 3750, "unit": "rpm"}
